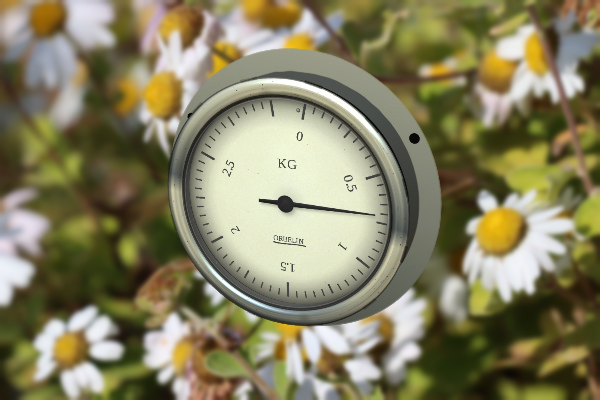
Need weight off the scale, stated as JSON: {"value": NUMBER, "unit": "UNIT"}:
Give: {"value": 0.7, "unit": "kg"}
